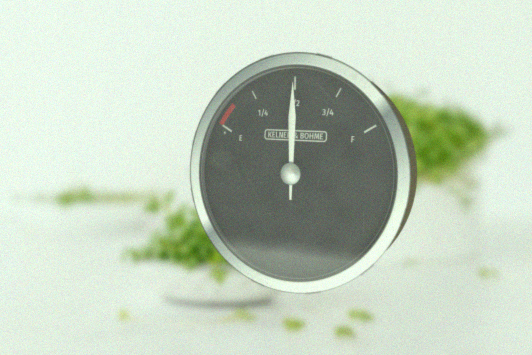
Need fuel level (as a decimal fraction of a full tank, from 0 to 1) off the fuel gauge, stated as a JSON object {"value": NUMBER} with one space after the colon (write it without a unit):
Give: {"value": 0.5}
